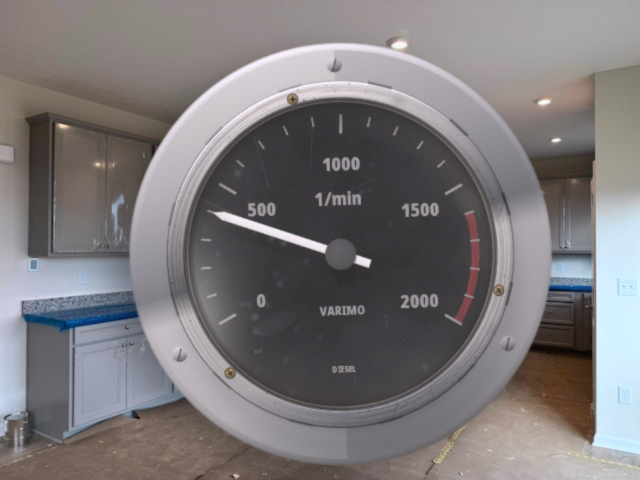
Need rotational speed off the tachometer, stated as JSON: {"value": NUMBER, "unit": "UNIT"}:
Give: {"value": 400, "unit": "rpm"}
